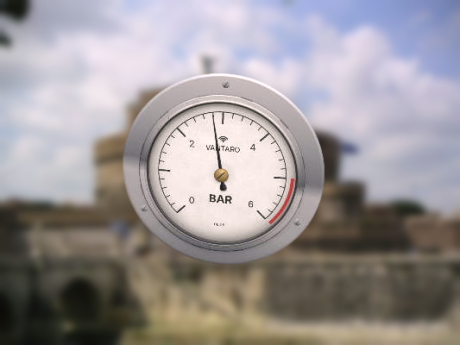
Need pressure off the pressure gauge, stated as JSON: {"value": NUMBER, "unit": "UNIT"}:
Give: {"value": 2.8, "unit": "bar"}
